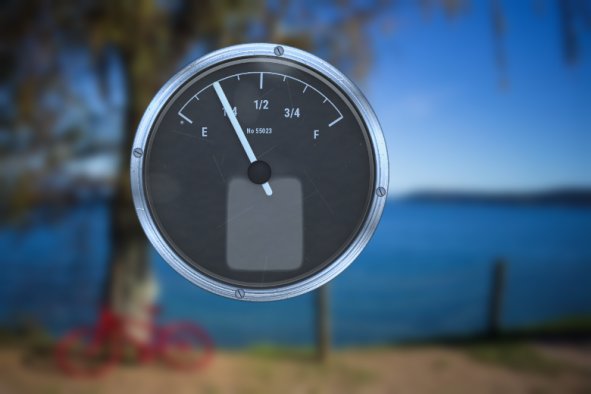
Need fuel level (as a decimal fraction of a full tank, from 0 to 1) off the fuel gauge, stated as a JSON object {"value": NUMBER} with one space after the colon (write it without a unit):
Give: {"value": 0.25}
